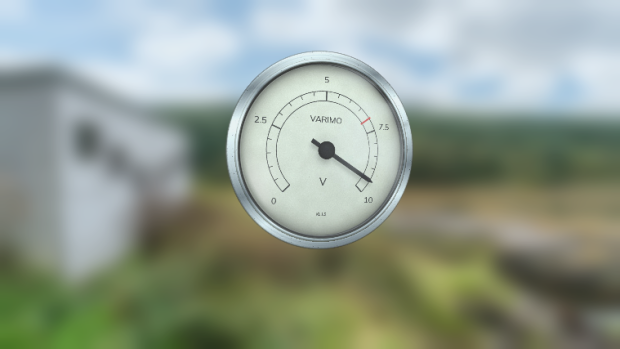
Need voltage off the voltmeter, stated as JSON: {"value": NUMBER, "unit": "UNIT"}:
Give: {"value": 9.5, "unit": "V"}
